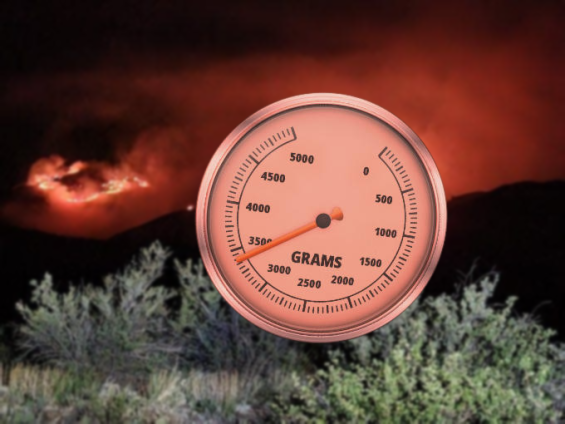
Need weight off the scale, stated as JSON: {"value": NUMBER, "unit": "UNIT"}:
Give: {"value": 3400, "unit": "g"}
